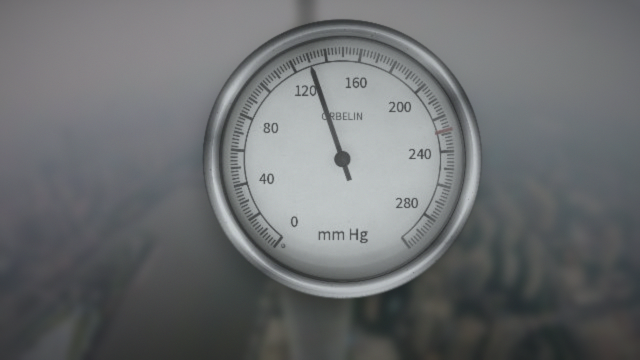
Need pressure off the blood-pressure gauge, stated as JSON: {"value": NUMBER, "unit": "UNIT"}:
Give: {"value": 130, "unit": "mmHg"}
